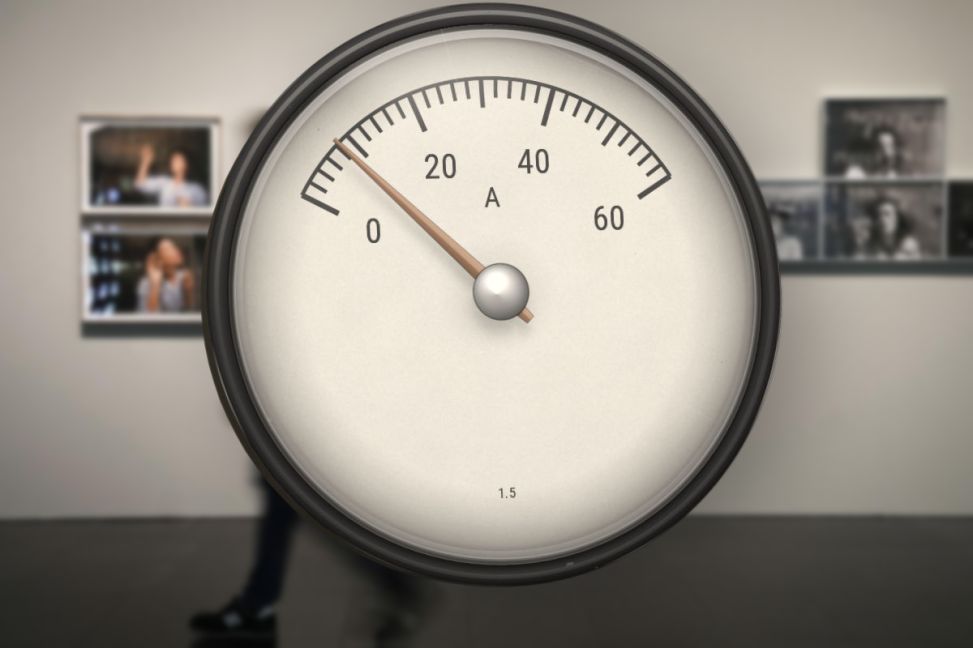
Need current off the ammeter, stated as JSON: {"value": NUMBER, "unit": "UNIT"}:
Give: {"value": 8, "unit": "A"}
